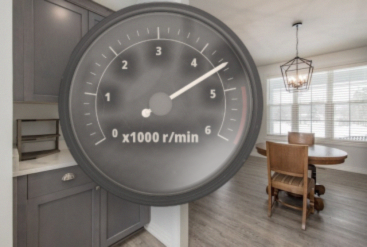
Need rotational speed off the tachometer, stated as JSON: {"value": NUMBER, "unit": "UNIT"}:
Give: {"value": 4500, "unit": "rpm"}
